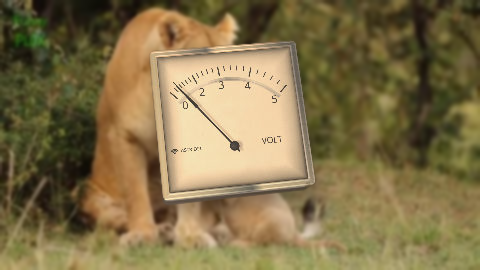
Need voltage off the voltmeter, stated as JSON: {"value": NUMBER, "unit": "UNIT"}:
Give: {"value": 1, "unit": "V"}
